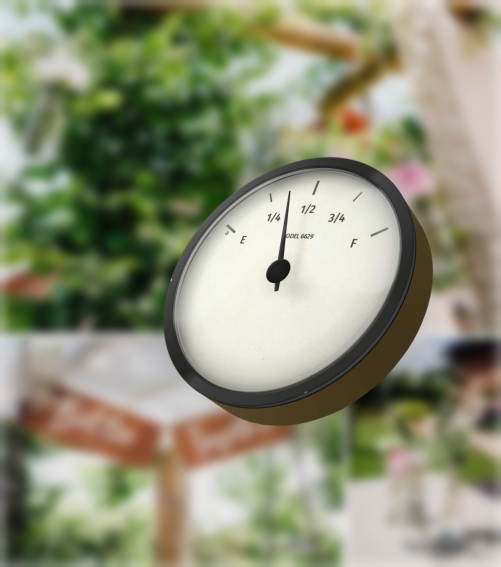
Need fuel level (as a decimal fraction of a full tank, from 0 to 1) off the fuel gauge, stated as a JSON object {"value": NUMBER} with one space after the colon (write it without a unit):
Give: {"value": 0.375}
